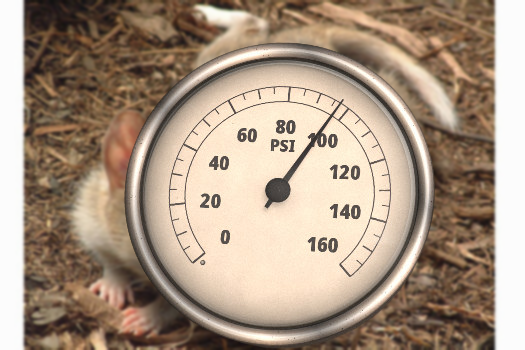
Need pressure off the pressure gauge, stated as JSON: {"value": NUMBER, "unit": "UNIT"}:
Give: {"value": 97.5, "unit": "psi"}
